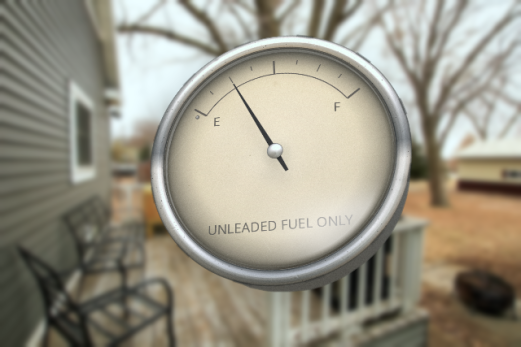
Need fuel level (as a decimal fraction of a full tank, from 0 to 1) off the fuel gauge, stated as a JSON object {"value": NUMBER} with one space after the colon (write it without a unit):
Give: {"value": 0.25}
